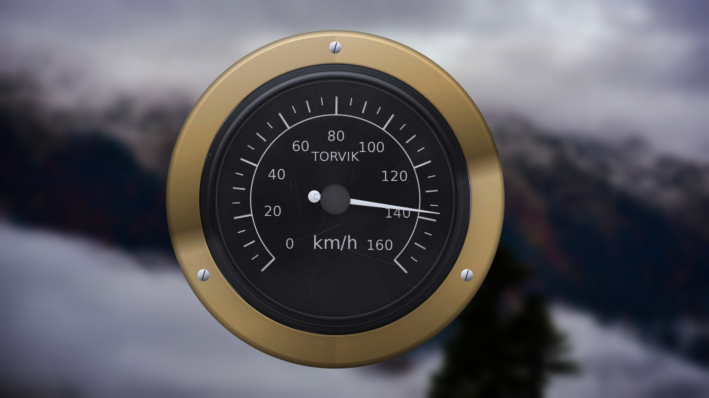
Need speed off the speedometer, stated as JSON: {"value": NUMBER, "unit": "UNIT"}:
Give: {"value": 137.5, "unit": "km/h"}
